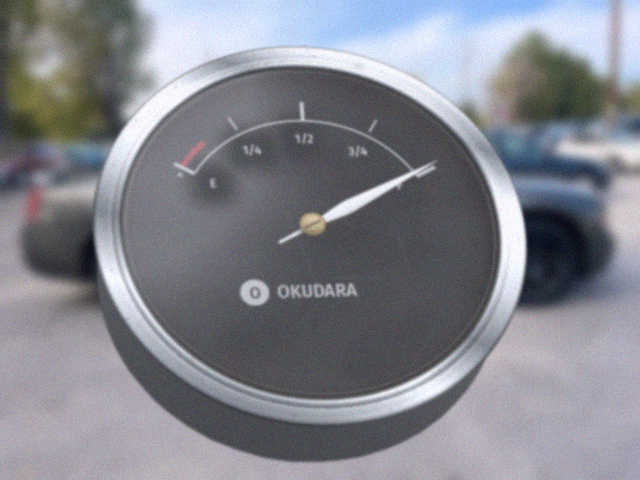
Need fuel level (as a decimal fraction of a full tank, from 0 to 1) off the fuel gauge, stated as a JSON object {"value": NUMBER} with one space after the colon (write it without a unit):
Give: {"value": 1}
